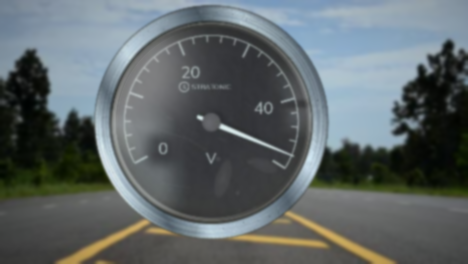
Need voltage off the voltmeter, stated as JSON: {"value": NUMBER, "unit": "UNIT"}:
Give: {"value": 48, "unit": "V"}
